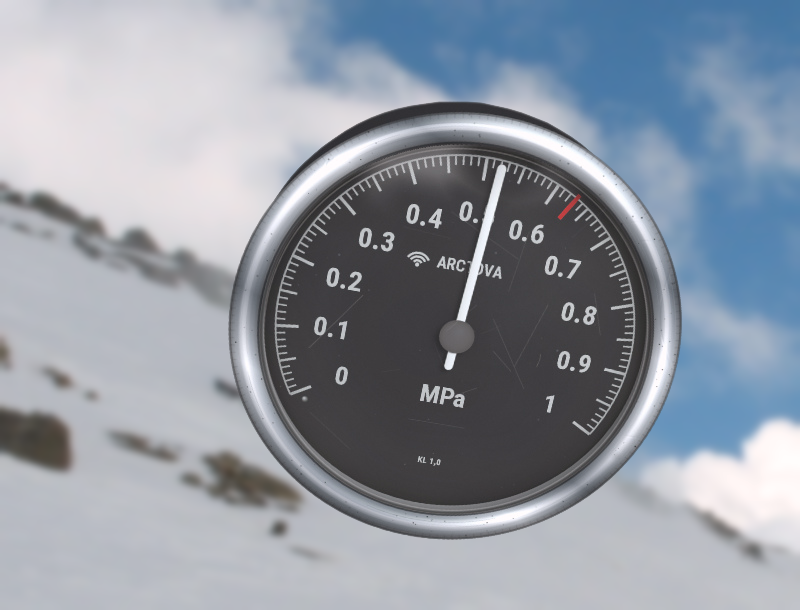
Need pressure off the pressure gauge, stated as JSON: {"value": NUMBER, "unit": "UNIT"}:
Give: {"value": 0.52, "unit": "MPa"}
